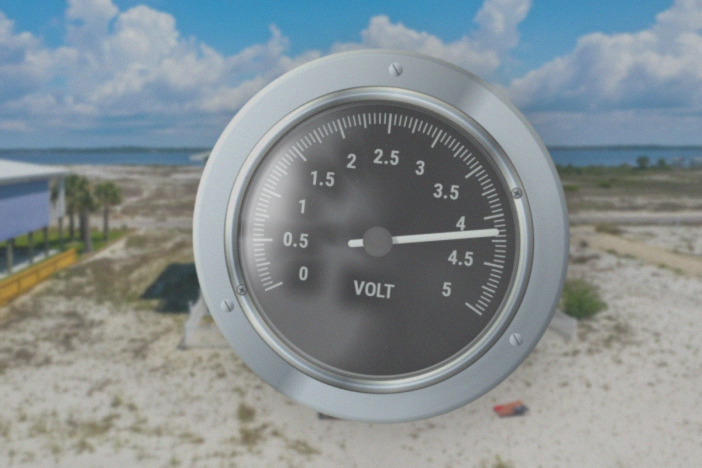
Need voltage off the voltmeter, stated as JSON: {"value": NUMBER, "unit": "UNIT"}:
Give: {"value": 4.15, "unit": "V"}
